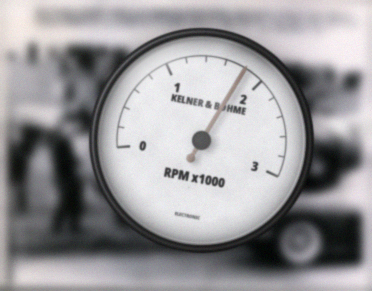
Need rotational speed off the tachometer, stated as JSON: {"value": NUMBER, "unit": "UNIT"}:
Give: {"value": 1800, "unit": "rpm"}
